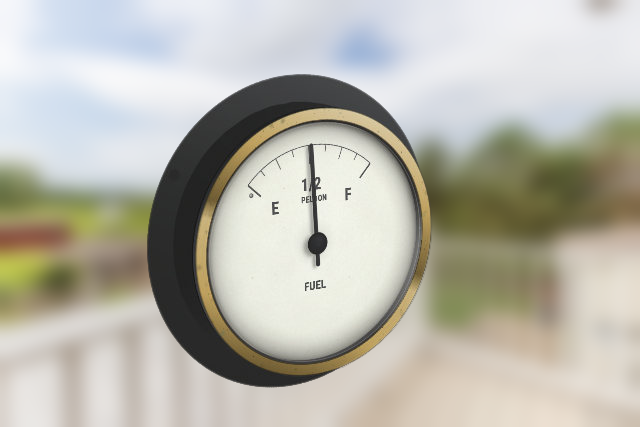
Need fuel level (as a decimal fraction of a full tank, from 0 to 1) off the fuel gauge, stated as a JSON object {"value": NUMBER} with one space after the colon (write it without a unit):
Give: {"value": 0.5}
